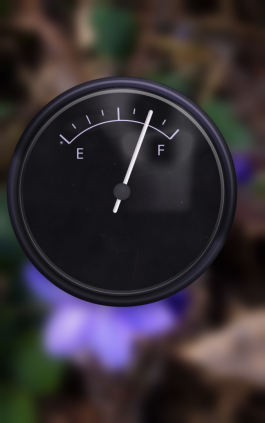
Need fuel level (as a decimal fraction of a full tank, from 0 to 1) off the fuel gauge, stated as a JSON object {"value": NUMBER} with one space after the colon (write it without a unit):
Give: {"value": 0.75}
